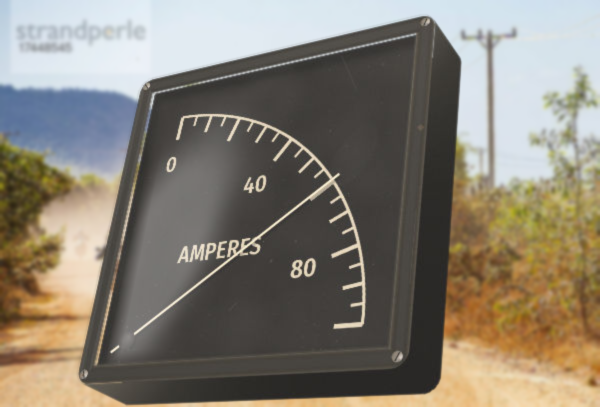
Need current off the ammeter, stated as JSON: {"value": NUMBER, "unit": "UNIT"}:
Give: {"value": 60, "unit": "A"}
